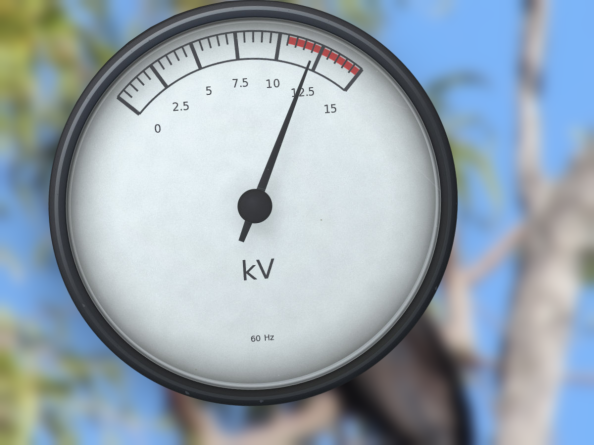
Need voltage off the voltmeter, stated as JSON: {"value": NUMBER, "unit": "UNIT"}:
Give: {"value": 12, "unit": "kV"}
